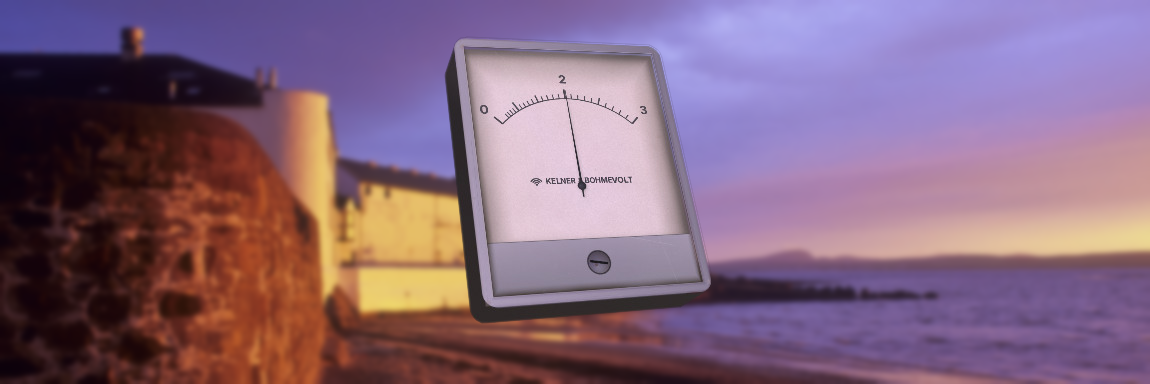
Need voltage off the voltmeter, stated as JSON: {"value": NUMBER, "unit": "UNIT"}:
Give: {"value": 2, "unit": "V"}
